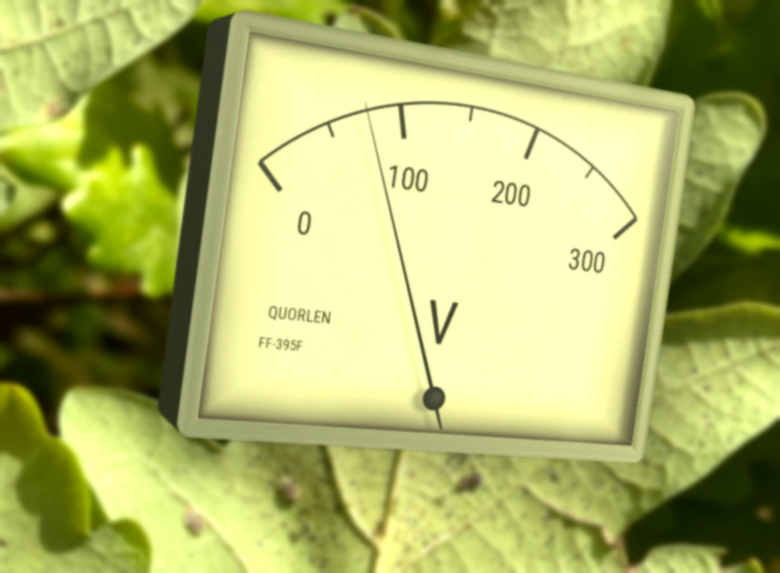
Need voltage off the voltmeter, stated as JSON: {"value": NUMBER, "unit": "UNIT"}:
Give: {"value": 75, "unit": "V"}
